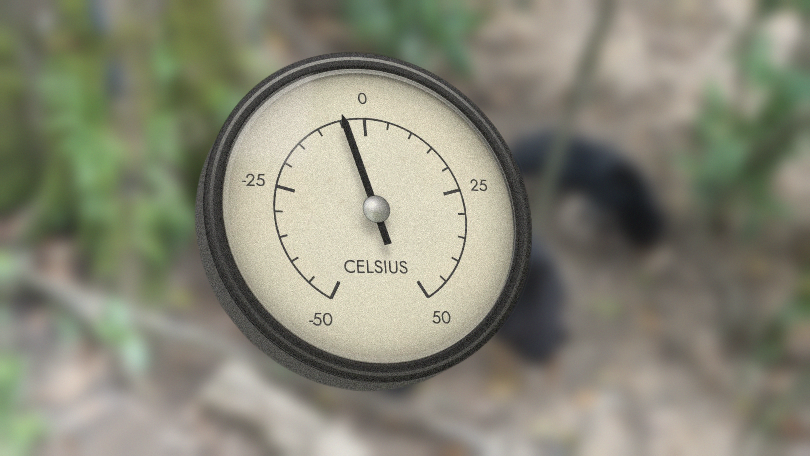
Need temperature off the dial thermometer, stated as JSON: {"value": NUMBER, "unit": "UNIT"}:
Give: {"value": -5, "unit": "°C"}
